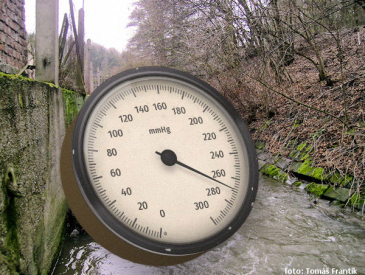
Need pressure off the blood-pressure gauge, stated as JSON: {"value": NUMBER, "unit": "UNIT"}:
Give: {"value": 270, "unit": "mmHg"}
